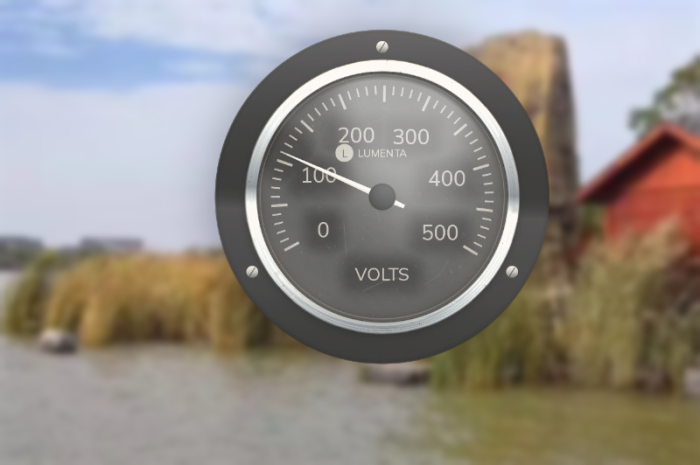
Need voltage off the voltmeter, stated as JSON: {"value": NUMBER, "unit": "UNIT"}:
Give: {"value": 110, "unit": "V"}
